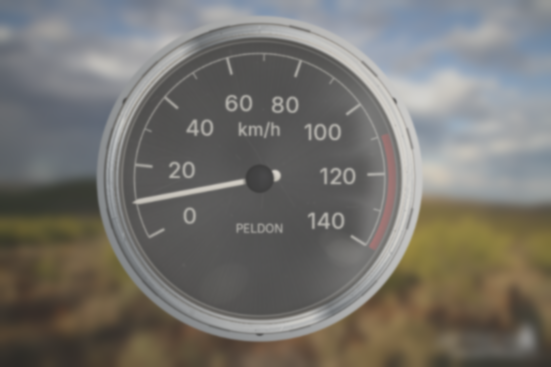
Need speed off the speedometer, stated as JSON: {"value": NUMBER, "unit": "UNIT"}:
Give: {"value": 10, "unit": "km/h"}
